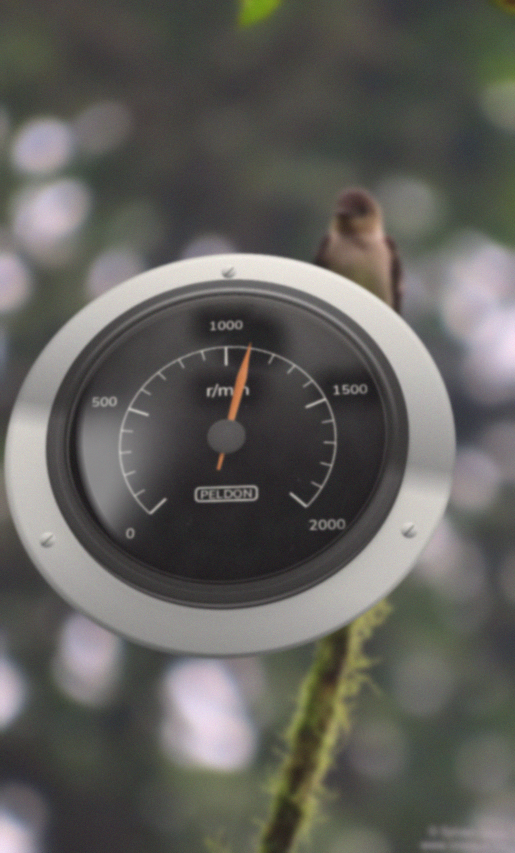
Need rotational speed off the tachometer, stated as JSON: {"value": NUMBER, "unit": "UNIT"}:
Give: {"value": 1100, "unit": "rpm"}
